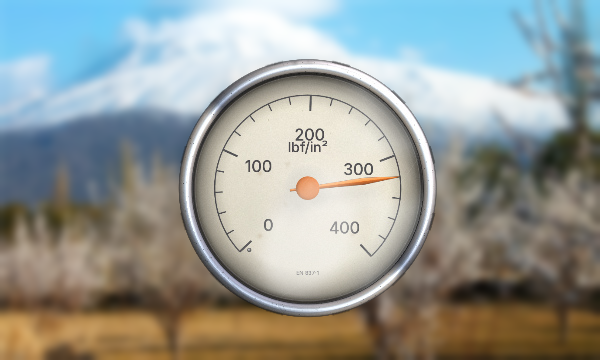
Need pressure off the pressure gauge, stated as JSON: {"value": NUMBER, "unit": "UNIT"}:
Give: {"value": 320, "unit": "psi"}
